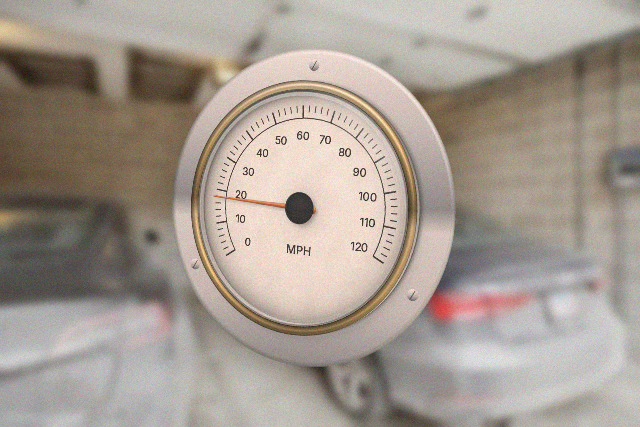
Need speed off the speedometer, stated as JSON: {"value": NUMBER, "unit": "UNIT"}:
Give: {"value": 18, "unit": "mph"}
